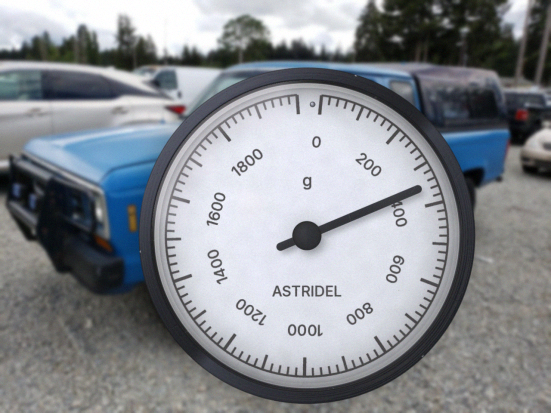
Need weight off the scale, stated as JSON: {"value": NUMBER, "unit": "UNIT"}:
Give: {"value": 350, "unit": "g"}
